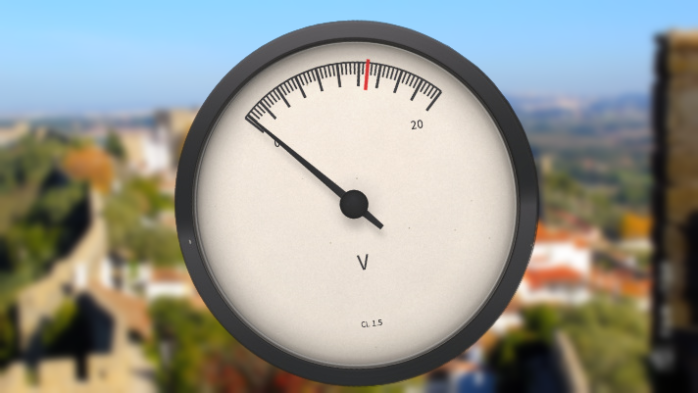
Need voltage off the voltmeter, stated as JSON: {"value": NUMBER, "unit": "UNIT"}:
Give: {"value": 0.4, "unit": "V"}
